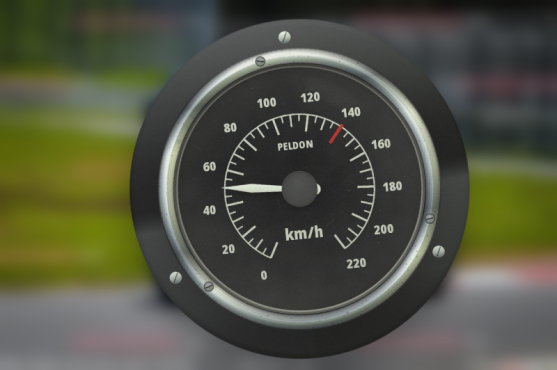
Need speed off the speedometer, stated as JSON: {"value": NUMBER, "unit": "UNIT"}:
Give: {"value": 50, "unit": "km/h"}
